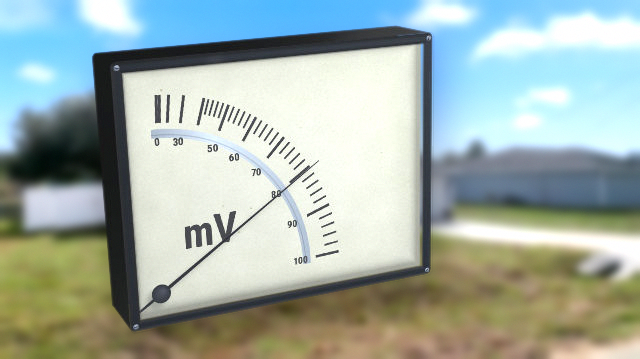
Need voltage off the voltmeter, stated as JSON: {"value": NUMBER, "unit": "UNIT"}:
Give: {"value": 80, "unit": "mV"}
